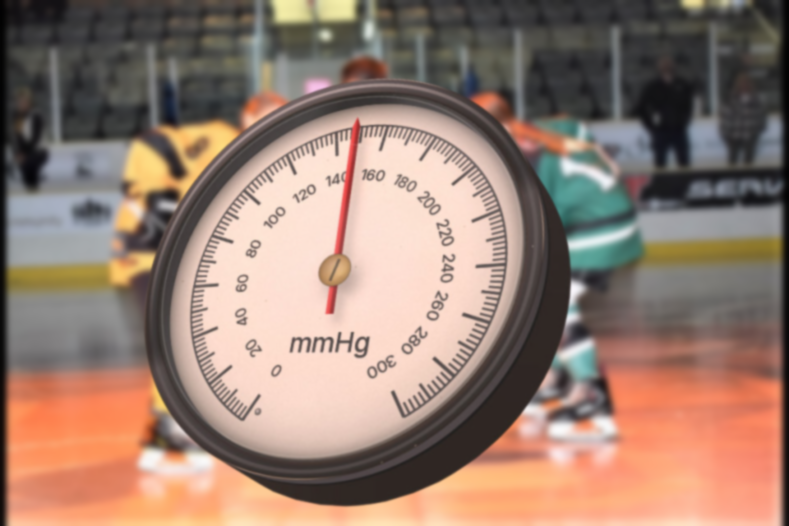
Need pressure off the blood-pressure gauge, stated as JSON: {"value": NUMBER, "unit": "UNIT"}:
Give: {"value": 150, "unit": "mmHg"}
